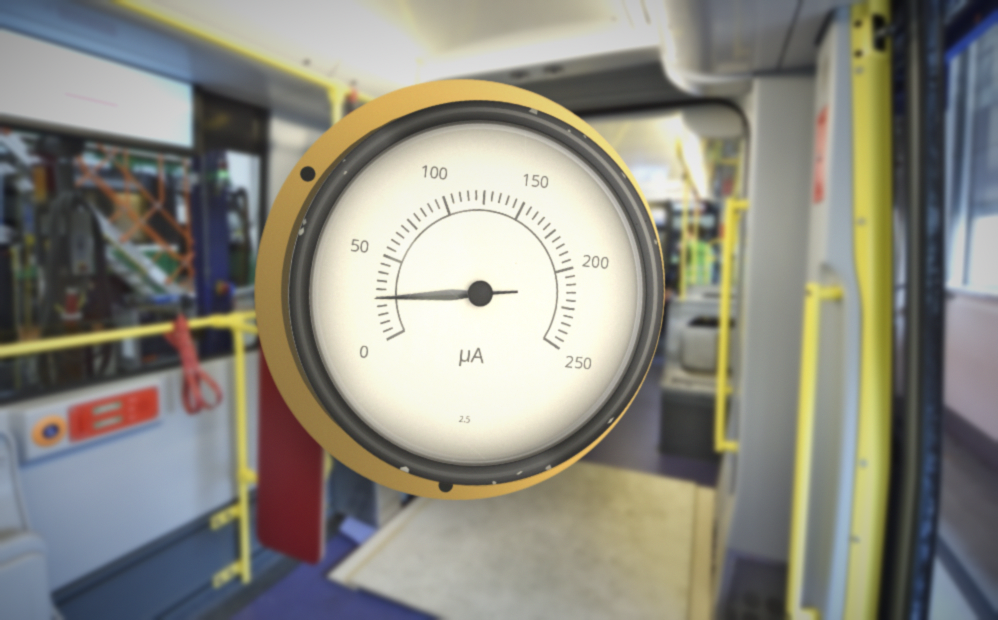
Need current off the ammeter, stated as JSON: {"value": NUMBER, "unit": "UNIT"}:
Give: {"value": 25, "unit": "µA"}
